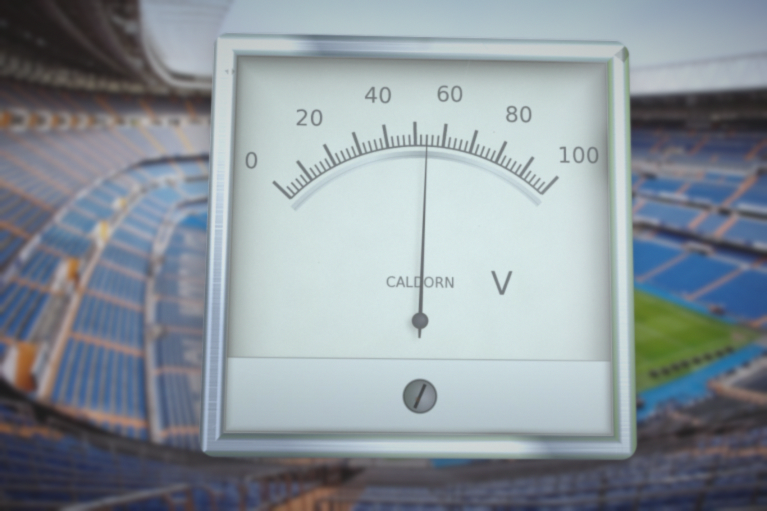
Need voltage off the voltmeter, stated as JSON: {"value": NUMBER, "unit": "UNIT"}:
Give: {"value": 54, "unit": "V"}
